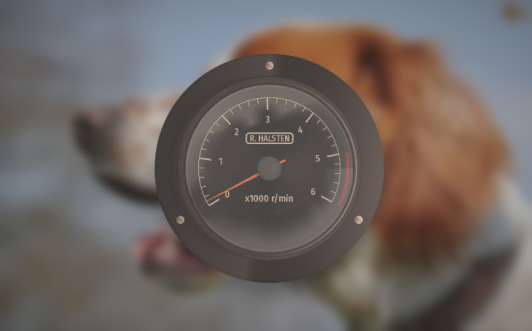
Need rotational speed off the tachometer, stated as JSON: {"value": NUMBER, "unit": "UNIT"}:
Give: {"value": 100, "unit": "rpm"}
